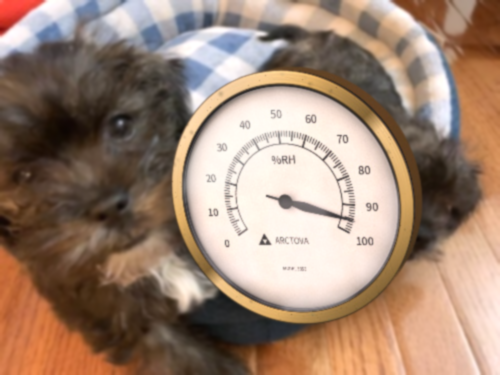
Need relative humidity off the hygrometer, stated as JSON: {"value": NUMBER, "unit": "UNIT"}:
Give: {"value": 95, "unit": "%"}
